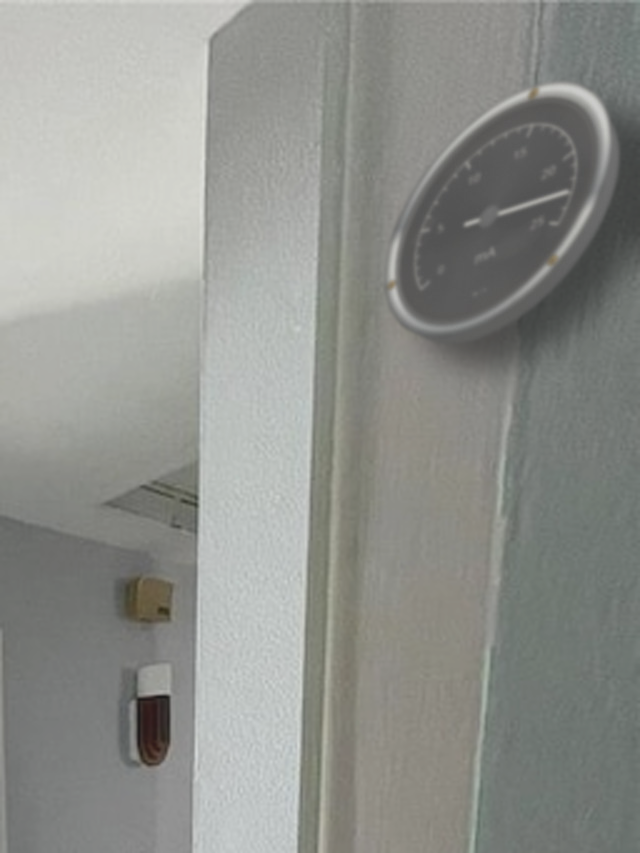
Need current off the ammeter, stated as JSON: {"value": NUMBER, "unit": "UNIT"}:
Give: {"value": 23, "unit": "mA"}
